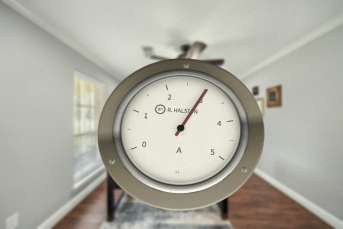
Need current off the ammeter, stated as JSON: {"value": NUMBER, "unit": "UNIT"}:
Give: {"value": 3, "unit": "A"}
